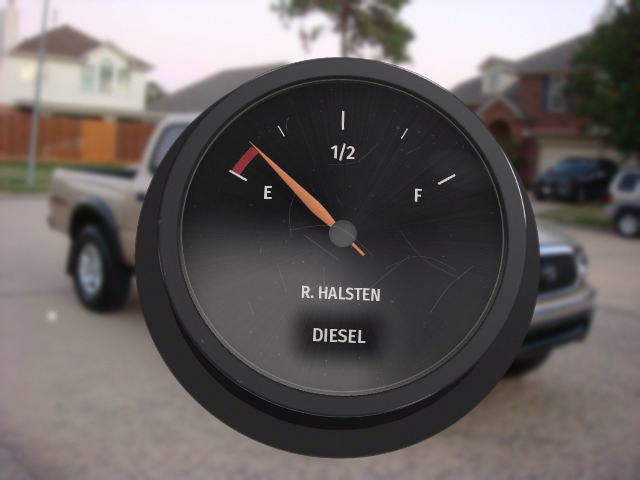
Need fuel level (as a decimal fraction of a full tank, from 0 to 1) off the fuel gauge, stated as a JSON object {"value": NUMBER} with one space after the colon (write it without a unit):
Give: {"value": 0.125}
